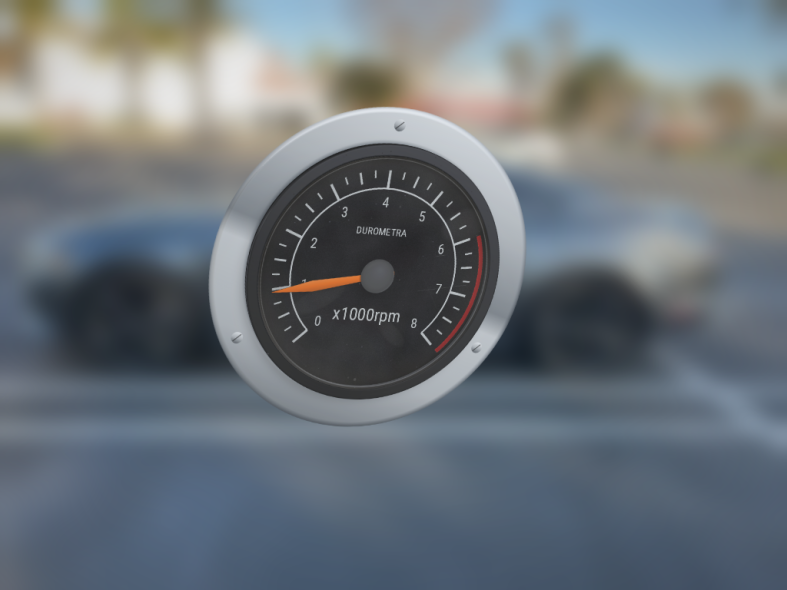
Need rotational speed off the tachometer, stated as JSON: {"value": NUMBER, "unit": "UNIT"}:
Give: {"value": 1000, "unit": "rpm"}
